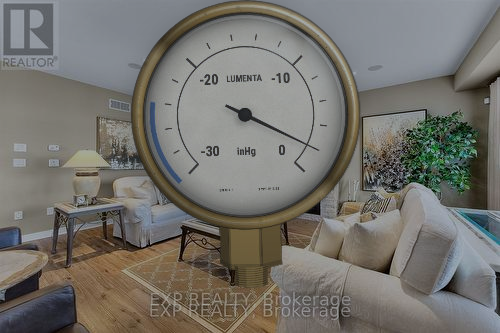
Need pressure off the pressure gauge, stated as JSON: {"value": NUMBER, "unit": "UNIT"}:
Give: {"value": -2, "unit": "inHg"}
